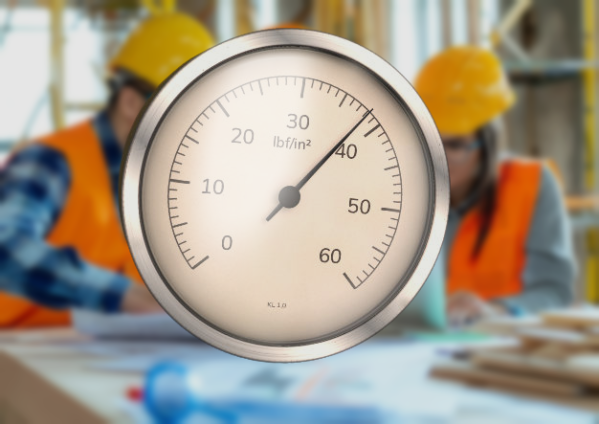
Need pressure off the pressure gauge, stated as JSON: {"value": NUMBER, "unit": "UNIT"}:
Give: {"value": 38, "unit": "psi"}
